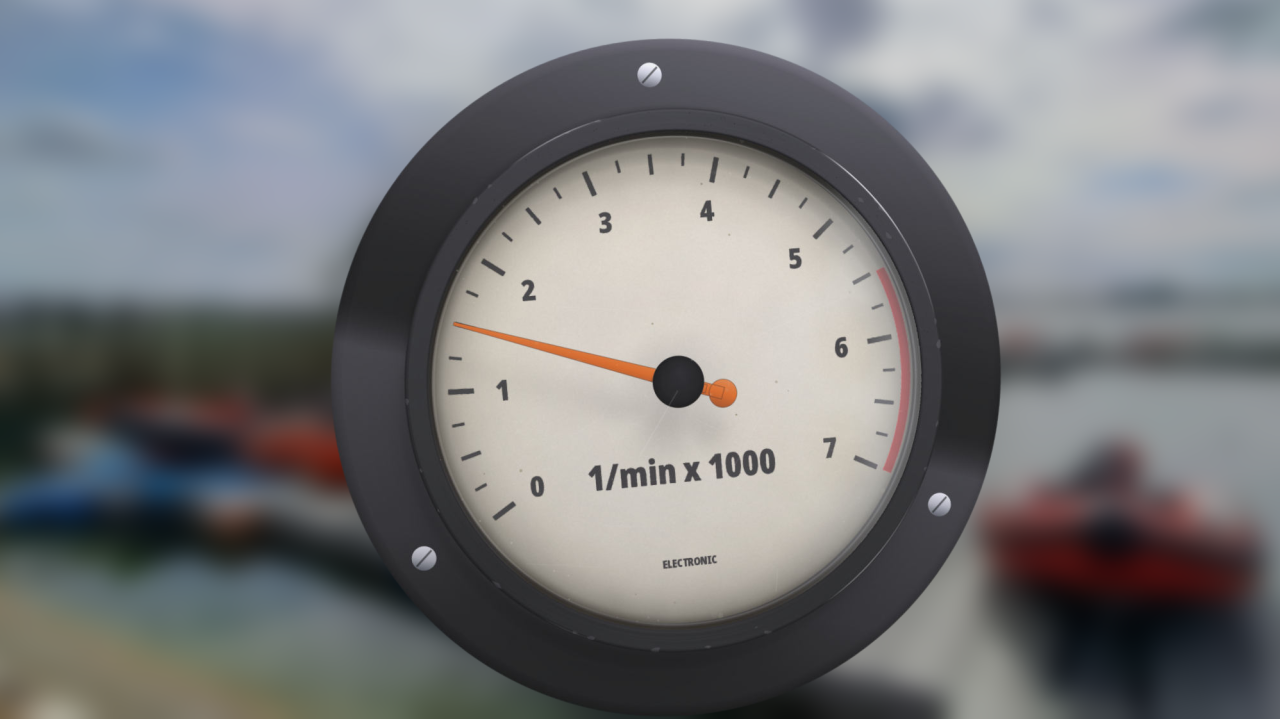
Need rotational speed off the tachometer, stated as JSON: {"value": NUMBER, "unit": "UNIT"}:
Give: {"value": 1500, "unit": "rpm"}
